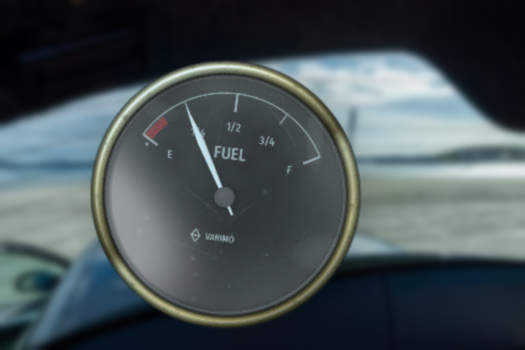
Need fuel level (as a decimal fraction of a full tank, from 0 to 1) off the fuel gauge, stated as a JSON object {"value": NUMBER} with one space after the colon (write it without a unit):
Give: {"value": 0.25}
